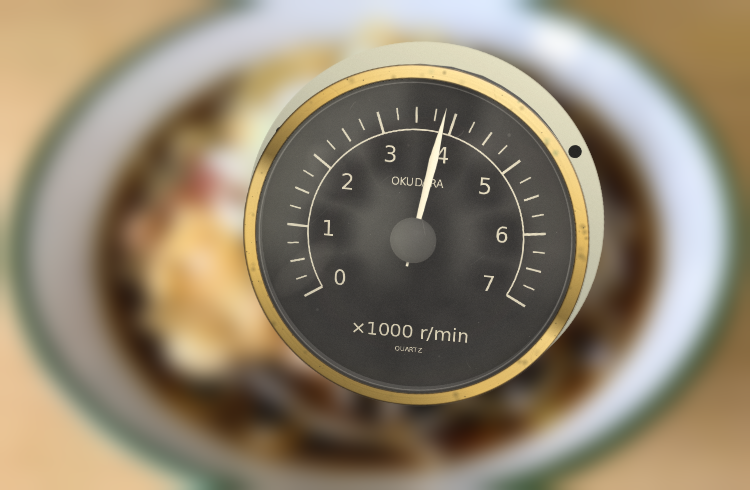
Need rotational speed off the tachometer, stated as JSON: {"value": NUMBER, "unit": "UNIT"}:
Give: {"value": 3875, "unit": "rpm"}
